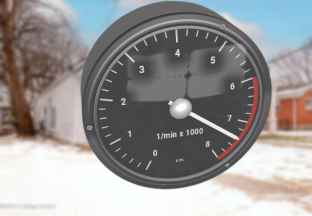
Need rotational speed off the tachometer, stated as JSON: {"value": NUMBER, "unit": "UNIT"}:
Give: {"value": 7400, "unit": "rpm"}
